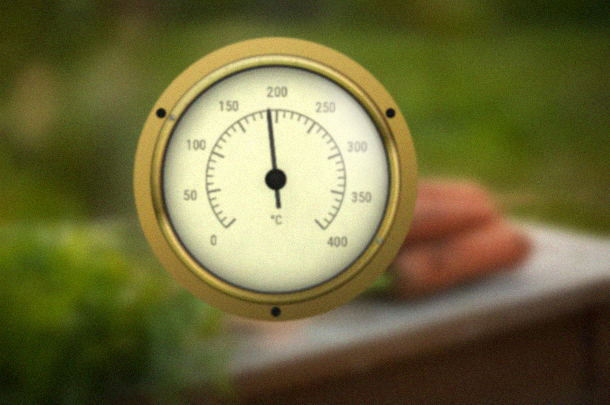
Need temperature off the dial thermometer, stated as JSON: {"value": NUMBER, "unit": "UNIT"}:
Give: {"value": 190, "unit": "°C"}
